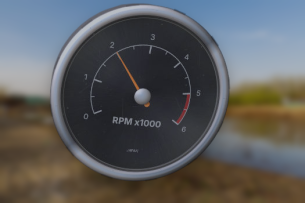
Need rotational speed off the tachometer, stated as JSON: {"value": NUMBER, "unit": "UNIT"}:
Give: {"value": 2000, "unit": "rpm"}
